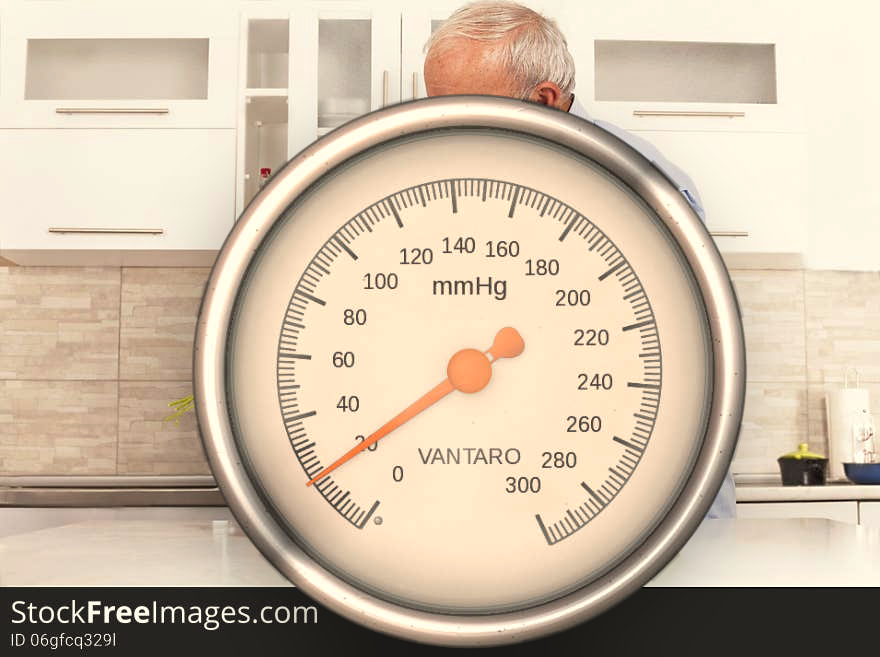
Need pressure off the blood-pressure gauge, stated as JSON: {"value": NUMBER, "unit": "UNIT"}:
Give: {"value": 20, "unit": "mmHg"}
